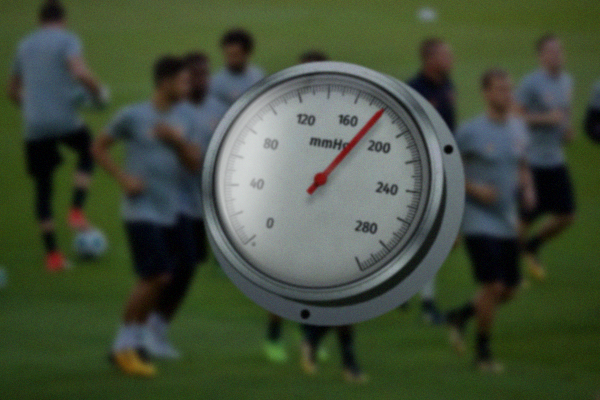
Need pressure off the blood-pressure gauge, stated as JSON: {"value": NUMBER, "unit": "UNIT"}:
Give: {"value": 180, "unit": "mmHg"}
